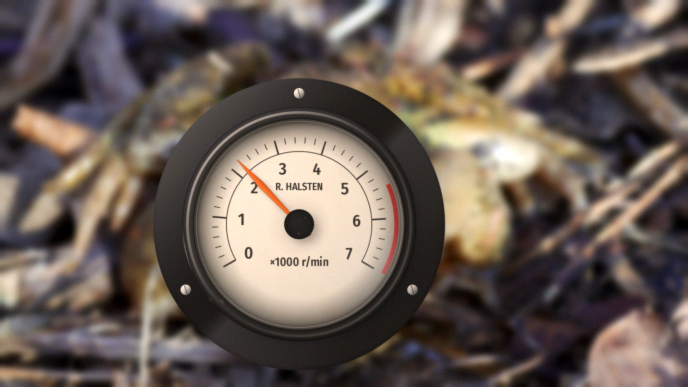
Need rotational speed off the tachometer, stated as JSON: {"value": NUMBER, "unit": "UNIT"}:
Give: {"value": 2200, "unit": "rpm"}
